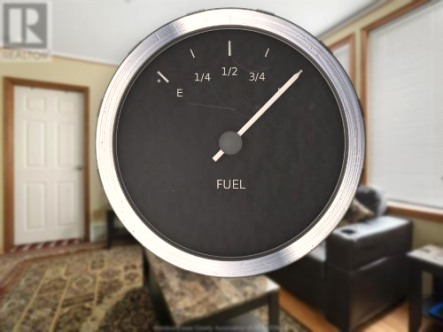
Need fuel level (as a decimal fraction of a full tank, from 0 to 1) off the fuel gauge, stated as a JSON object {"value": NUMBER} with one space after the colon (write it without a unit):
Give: {"value": 1}
